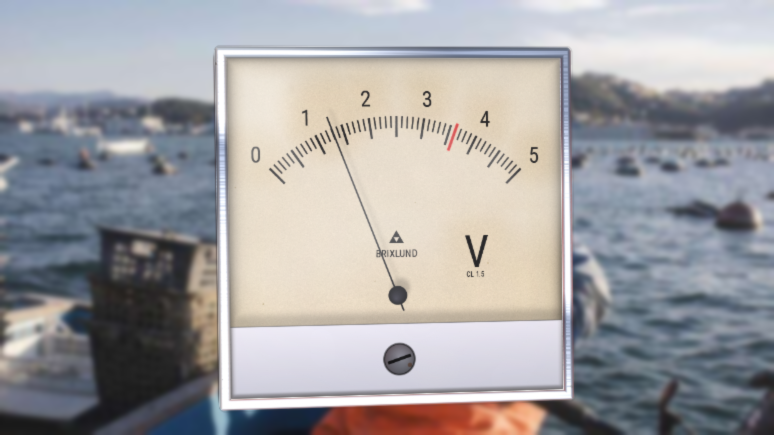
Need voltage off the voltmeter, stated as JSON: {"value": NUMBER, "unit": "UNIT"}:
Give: {"value": 1.3, "unit": "V"}
